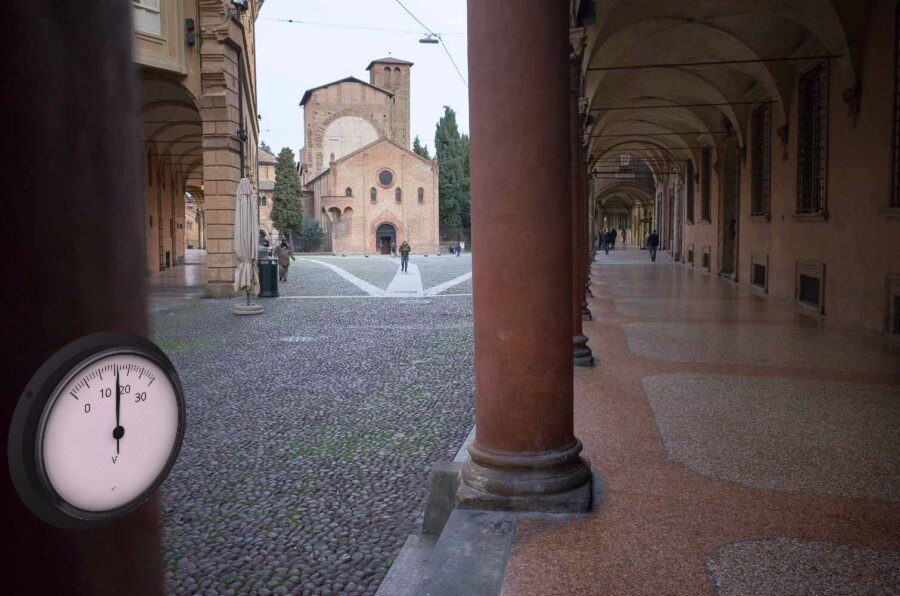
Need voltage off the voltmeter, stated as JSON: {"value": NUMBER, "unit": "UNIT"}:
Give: {"value": 15, "unit": "V"}
